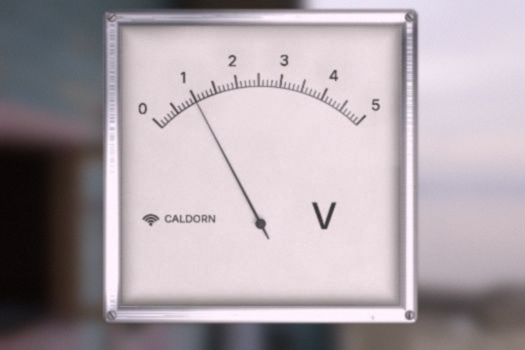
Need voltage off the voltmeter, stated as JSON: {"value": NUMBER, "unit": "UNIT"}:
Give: {"value": 1, "unit": "V"}
